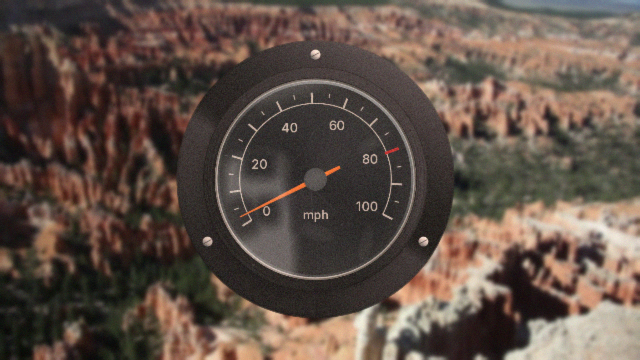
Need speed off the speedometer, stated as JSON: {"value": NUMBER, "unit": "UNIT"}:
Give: {"value": 2.5, "unit": "mph"}
